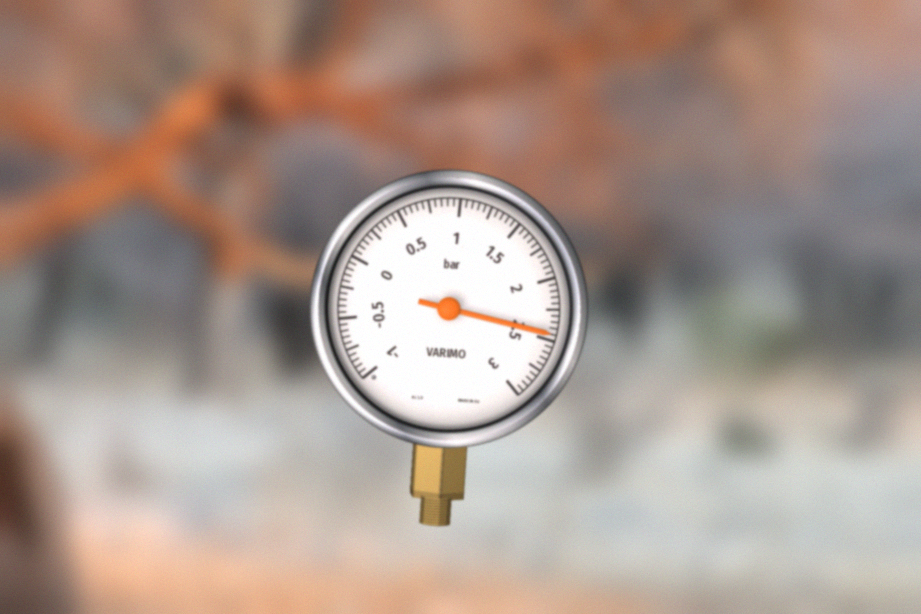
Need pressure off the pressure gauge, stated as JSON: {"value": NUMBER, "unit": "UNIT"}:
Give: {"value": 2.45, "unit": "bar"}
